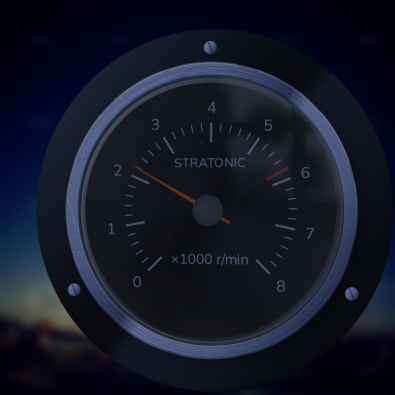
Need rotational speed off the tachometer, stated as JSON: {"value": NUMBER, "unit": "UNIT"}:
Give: {"value": 2200, "unit": "rpm"}
